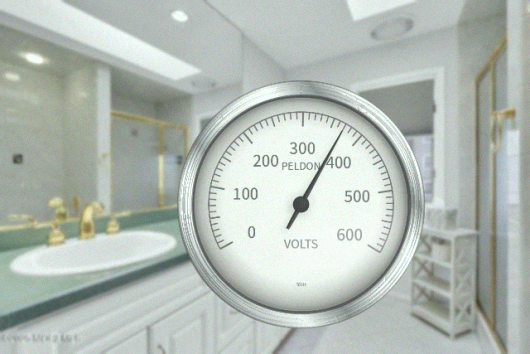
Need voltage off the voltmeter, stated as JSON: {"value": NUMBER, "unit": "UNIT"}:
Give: {"value": 370, "unit": "V"}
